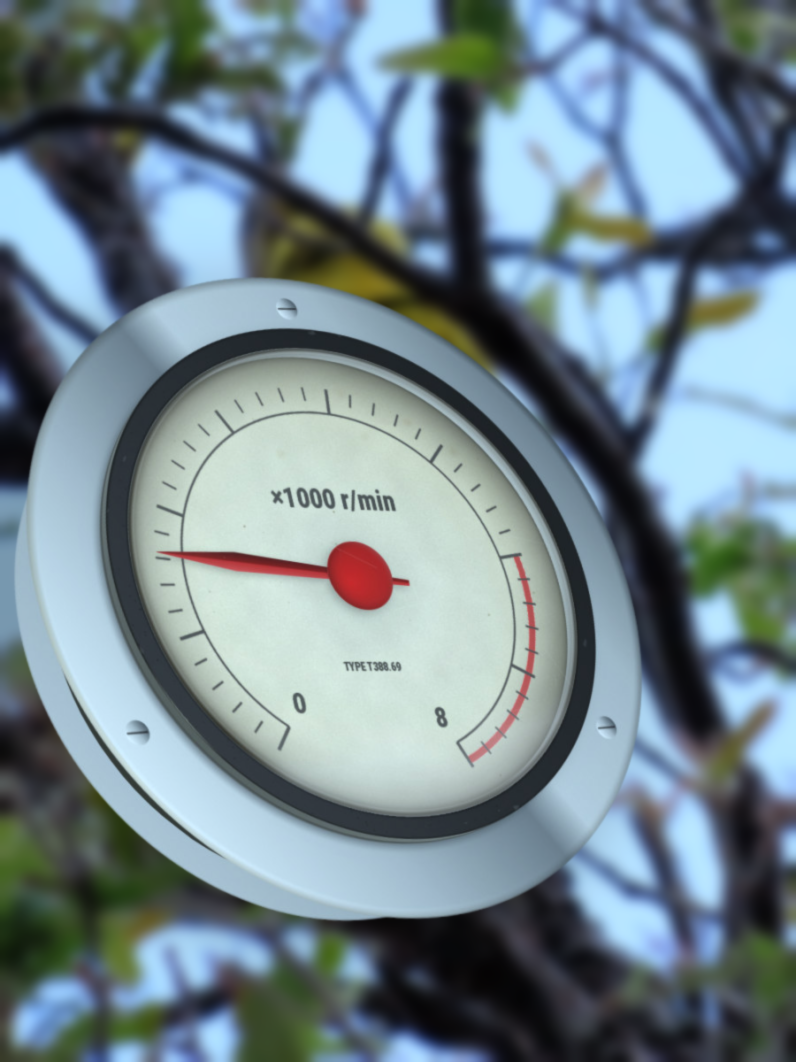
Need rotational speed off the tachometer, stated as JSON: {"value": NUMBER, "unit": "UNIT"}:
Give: {"value": 1600, "unit": "rpm"}
